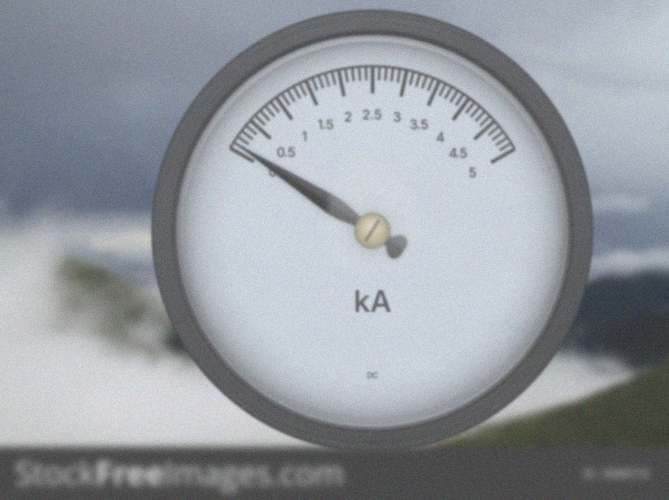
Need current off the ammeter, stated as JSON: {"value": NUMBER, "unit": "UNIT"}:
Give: {"value": 0.1, "unit": "kA"}
